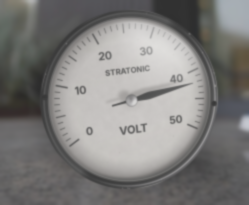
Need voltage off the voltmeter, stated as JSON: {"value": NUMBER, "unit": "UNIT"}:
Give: {"value": 42, "unit": "V"}
